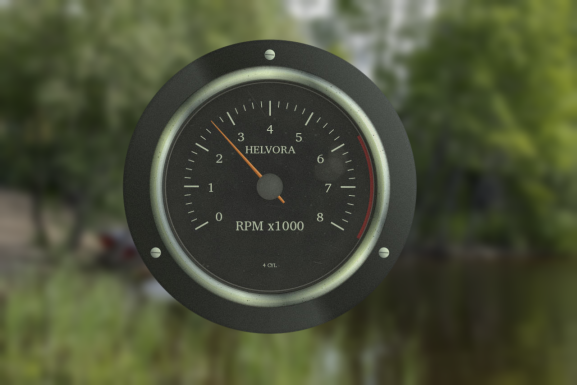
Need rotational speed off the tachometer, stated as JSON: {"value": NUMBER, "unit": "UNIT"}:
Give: {"value": 2600, "unit": "rpm"}
